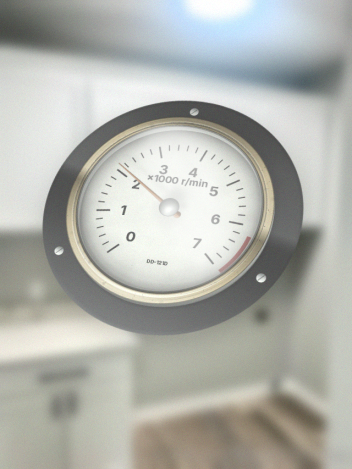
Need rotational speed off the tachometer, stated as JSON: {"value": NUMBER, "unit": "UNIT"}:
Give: {"value": 2100, "unit": "rpm"}
